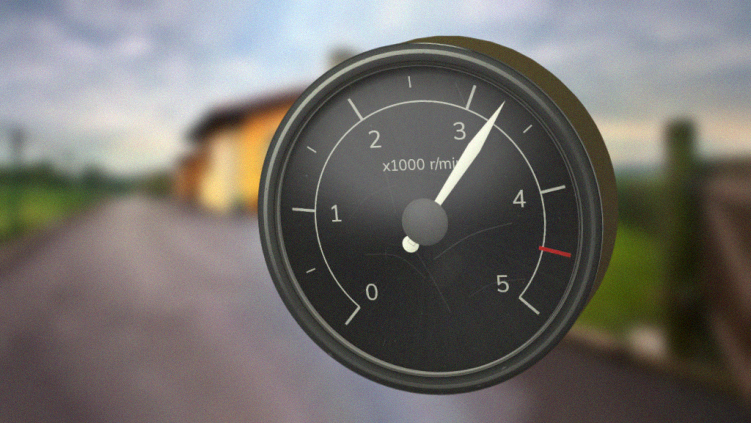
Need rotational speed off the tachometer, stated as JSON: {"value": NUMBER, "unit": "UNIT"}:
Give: {"value": 3250, "unit": "rpm"}
